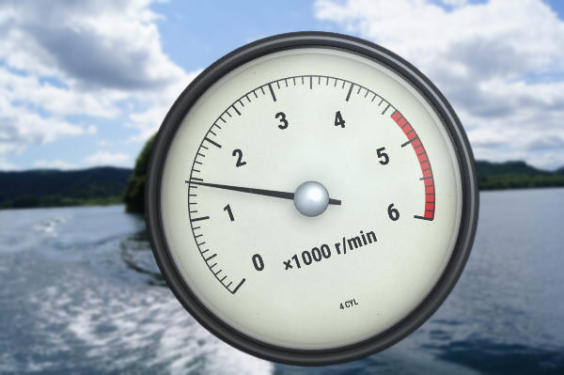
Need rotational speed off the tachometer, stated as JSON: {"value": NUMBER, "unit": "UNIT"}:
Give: {"value": 1450, "unit": "rpm"}
